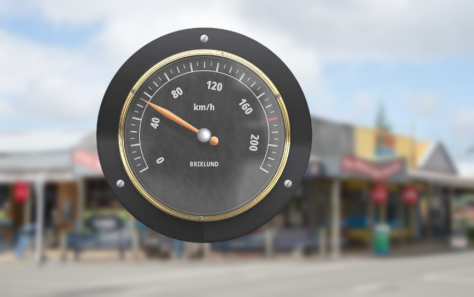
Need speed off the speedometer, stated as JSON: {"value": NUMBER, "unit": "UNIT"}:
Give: {"value": 55, "unit": "km/h"}
